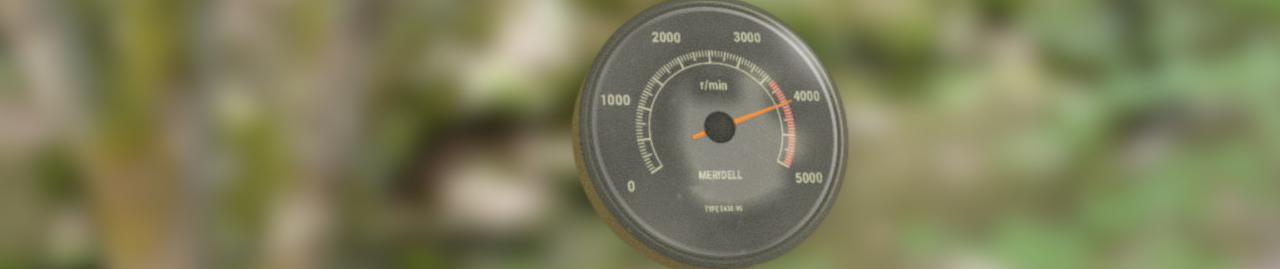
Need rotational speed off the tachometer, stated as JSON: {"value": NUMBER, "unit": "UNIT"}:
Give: {"value": 4000, "unit": "rpm"}
